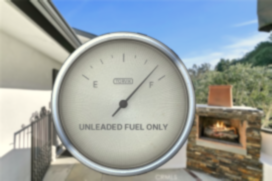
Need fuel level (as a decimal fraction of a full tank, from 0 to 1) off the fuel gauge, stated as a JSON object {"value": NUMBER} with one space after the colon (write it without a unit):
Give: {"value": 0.875}
